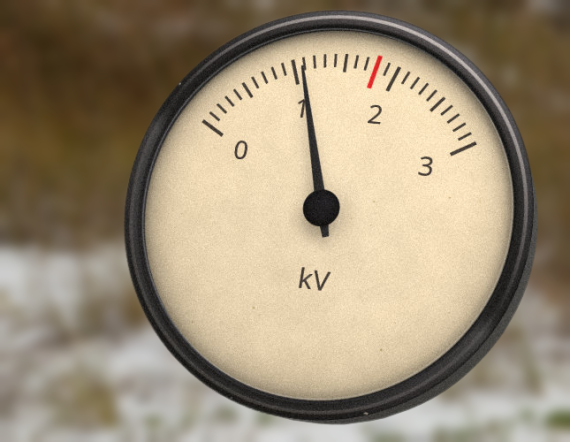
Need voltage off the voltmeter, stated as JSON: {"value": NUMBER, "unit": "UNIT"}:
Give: {"value": 1.1, "unit": "kV"}
